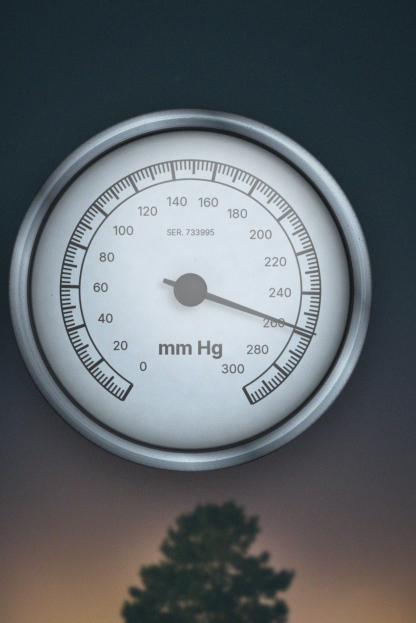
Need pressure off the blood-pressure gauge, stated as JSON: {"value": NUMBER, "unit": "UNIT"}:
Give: {"value": 258, "unit": "mmHg"}
